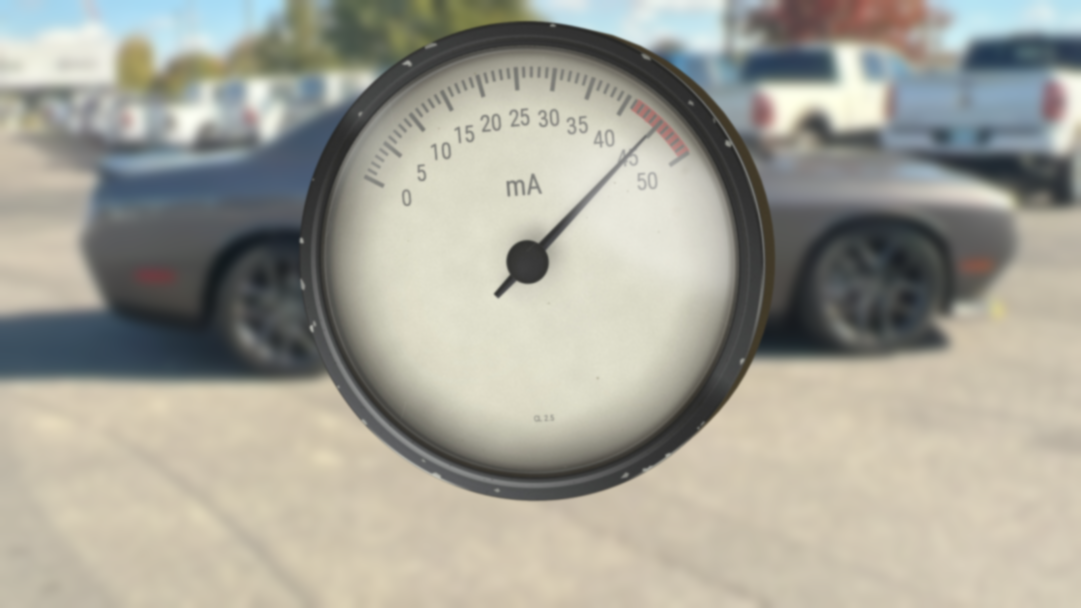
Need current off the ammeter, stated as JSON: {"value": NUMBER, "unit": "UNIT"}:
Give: {"value": 45, "unit": "mA"}
